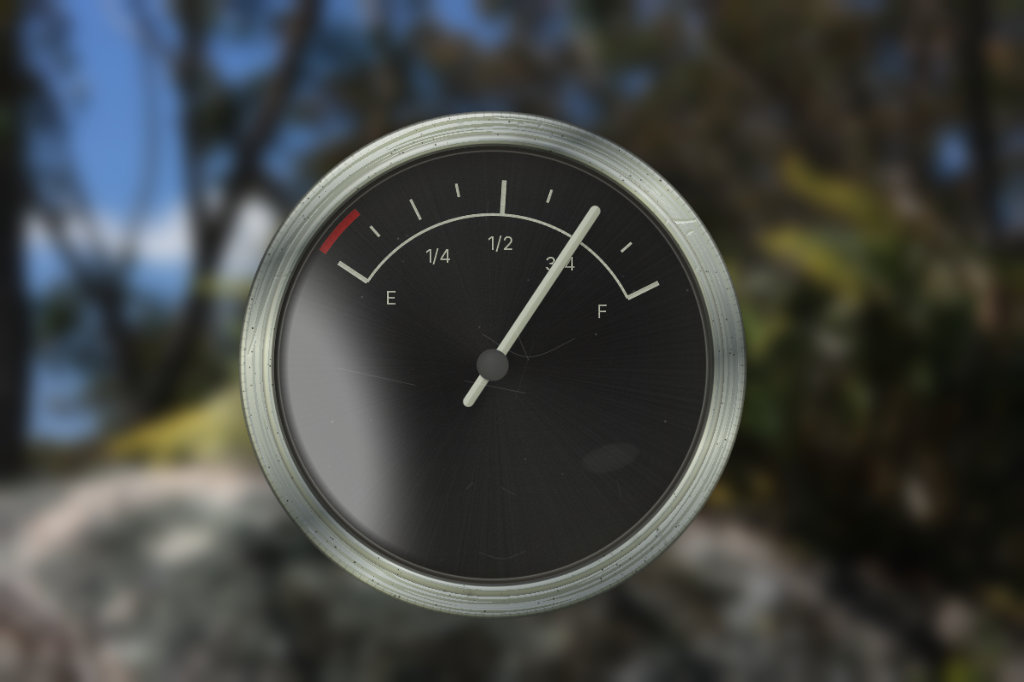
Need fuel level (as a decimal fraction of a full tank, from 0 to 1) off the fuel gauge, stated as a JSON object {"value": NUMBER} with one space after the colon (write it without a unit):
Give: {"value": 0.75}
